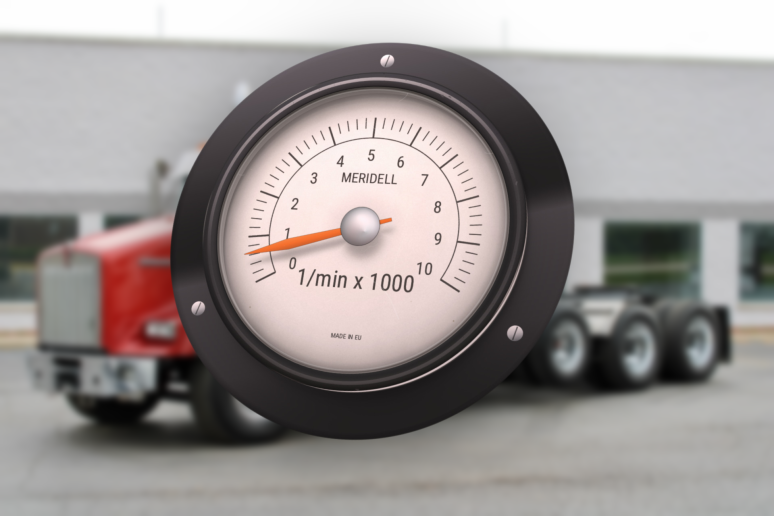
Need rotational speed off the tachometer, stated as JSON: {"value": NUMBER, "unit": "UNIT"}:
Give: {"value": 600, "unit": "rpm"}
